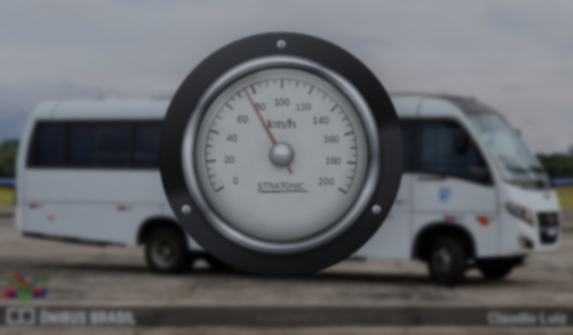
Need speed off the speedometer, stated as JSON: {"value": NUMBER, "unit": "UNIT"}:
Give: {"value": 75, "unit": "km/h"}
